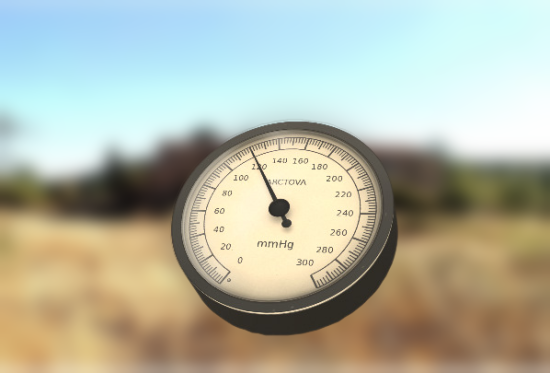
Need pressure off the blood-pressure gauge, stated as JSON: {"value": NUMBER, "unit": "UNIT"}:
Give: {"value": 120, "unit": "mmHg"}
